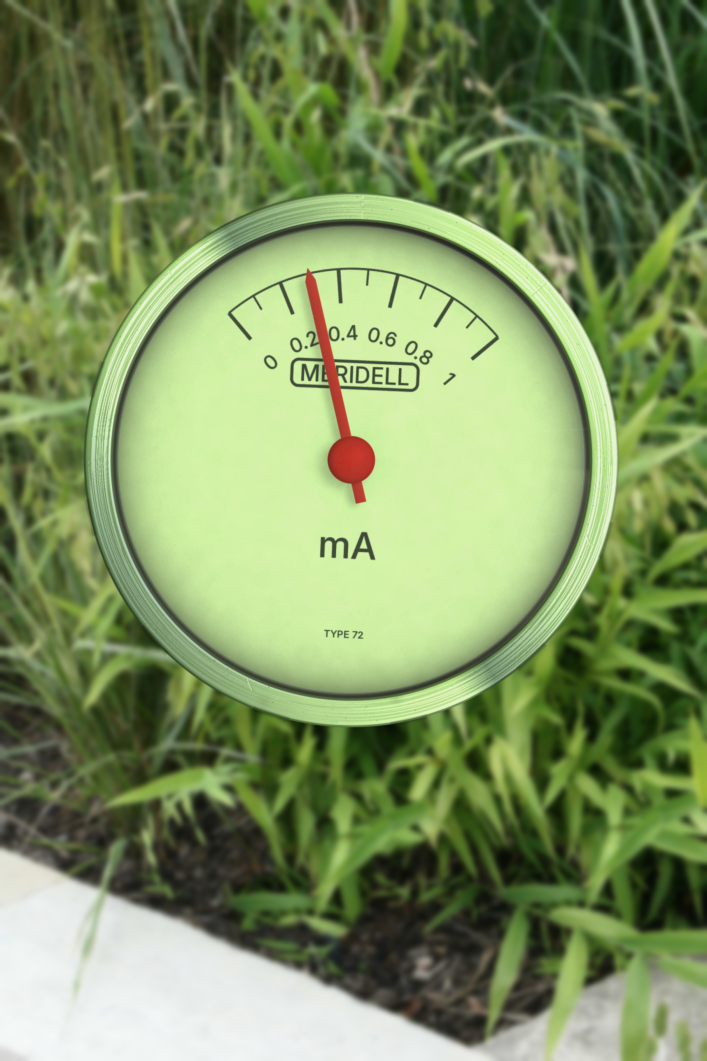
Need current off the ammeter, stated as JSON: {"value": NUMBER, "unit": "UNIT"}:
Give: {"value": 0.3, "unit": "mA"}
